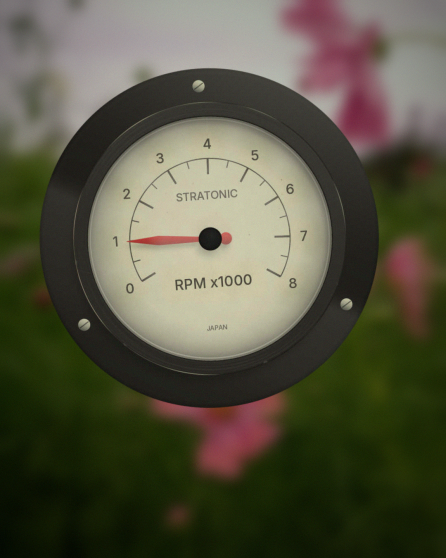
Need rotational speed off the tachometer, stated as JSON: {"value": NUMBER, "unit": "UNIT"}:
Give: {"value": 1000, "unit": "rpm"}
